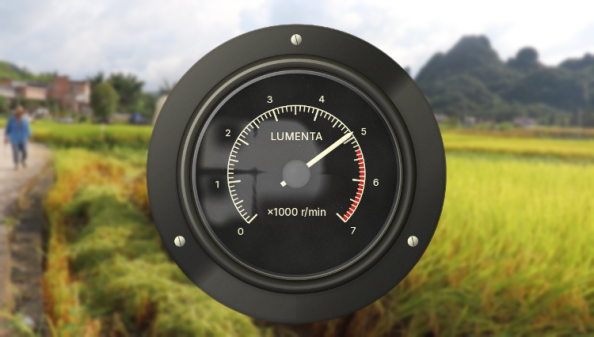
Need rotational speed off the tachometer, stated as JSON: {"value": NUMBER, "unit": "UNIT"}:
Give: {"value": 4900, "unit": "rpm"}
